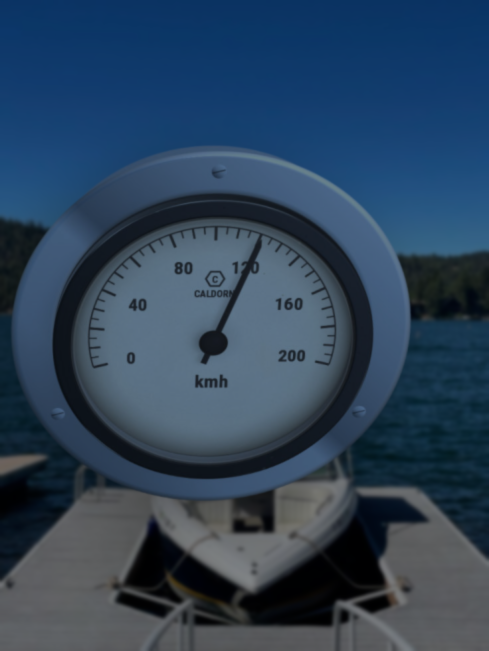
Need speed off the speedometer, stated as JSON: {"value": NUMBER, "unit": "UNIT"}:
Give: {"value": 120, "unit": "km/h"}
